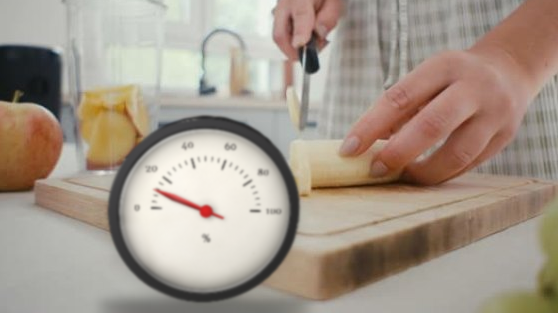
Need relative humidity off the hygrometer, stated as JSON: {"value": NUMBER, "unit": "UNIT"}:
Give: {"value": 12, "unit": "%"}
